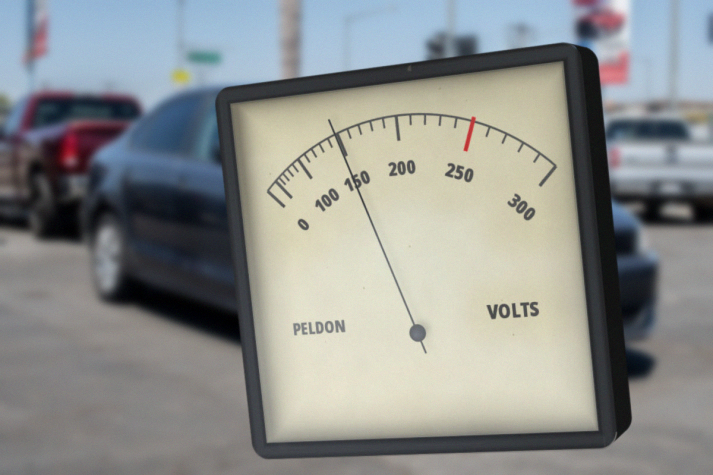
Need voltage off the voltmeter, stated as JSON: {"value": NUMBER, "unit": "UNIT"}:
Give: {"value": 150, "unit": "V"}
